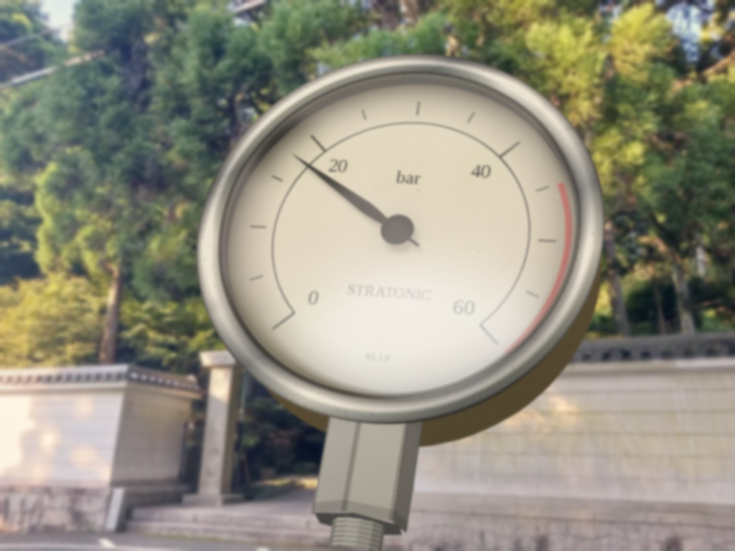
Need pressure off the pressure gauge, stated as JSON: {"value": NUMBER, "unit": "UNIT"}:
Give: {"value": 17.5, "unit": "bar"}
